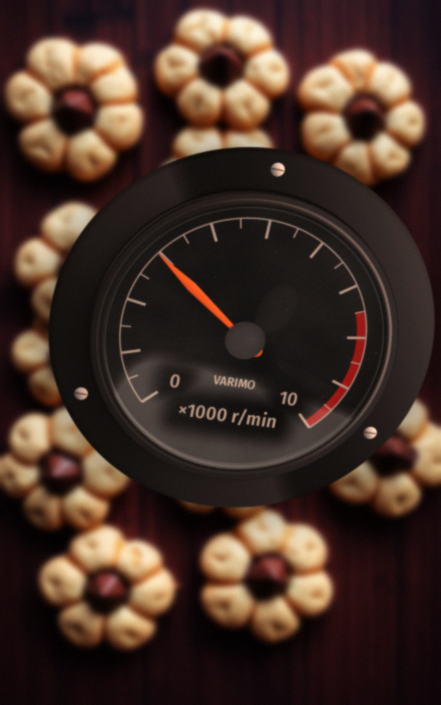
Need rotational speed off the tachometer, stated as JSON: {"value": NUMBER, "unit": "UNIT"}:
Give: {"value": 3000, "unit": "rpm"}
